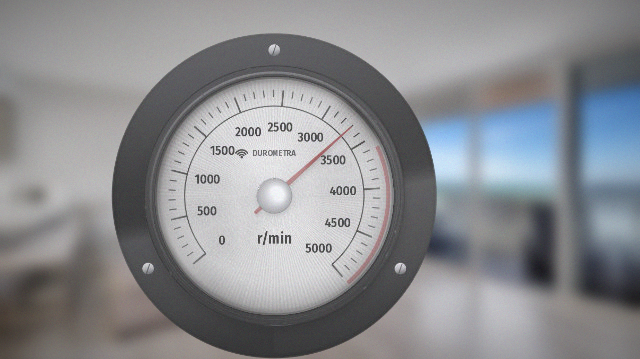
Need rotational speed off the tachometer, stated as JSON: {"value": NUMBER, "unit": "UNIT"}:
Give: {"value": 3300, "unit": "rpm"}
